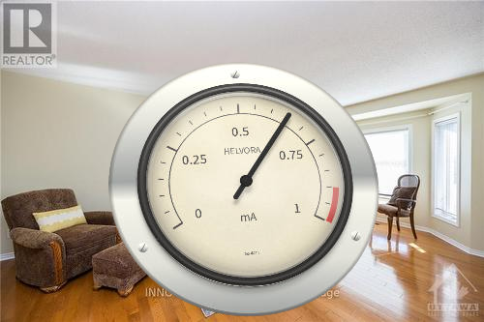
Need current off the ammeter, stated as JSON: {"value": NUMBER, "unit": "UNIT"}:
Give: {"value": 0.65, "unit": "mA"}
